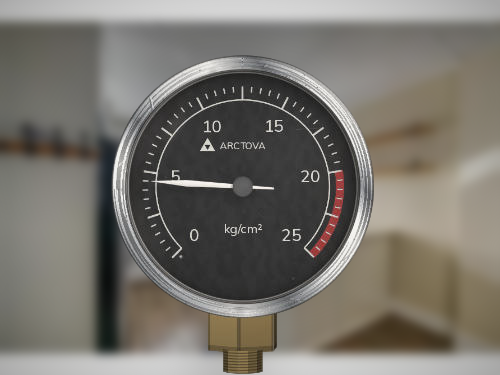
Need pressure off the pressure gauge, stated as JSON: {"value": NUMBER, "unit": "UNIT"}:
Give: {"value": 4.5, "unit": "kg/cm²"}
